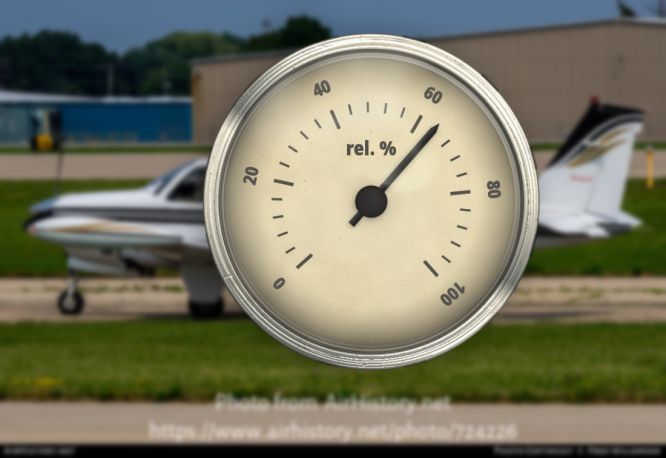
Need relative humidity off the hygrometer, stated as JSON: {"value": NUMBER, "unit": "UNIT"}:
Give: {"value": 64, "unit": "%"}
